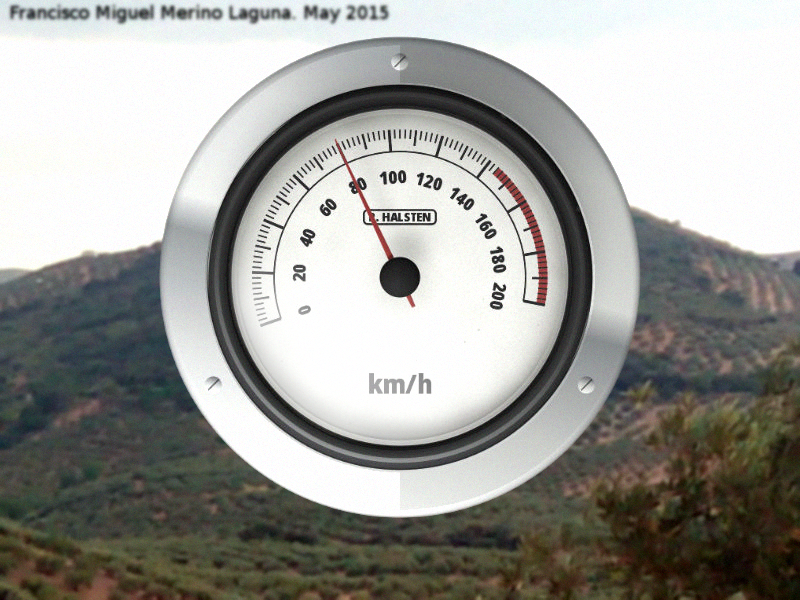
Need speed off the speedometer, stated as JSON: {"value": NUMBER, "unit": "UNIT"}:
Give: {"value": 80, "unit": "km/h"}
